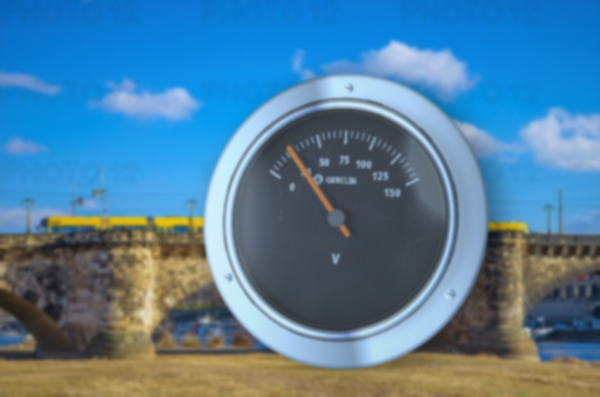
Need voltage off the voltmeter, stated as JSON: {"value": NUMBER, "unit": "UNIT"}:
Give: {"value": 25, "unit": "V"}
